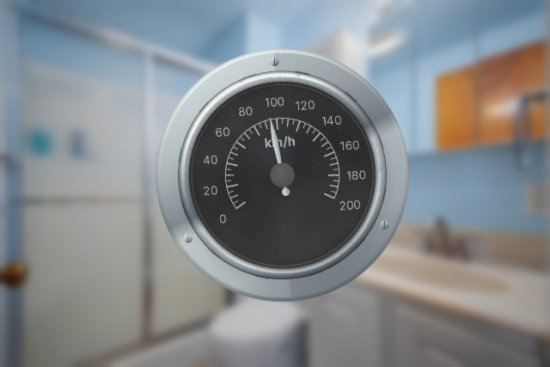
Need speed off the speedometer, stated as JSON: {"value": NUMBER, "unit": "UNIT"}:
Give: {"value": 95, "unit": "km/h"}
